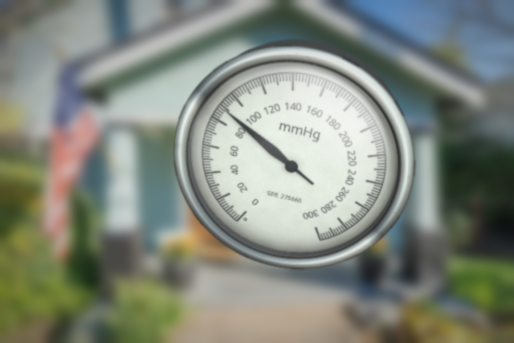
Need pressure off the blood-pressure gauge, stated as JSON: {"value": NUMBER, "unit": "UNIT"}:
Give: {"value": 90, "unit": "mmHg"}
